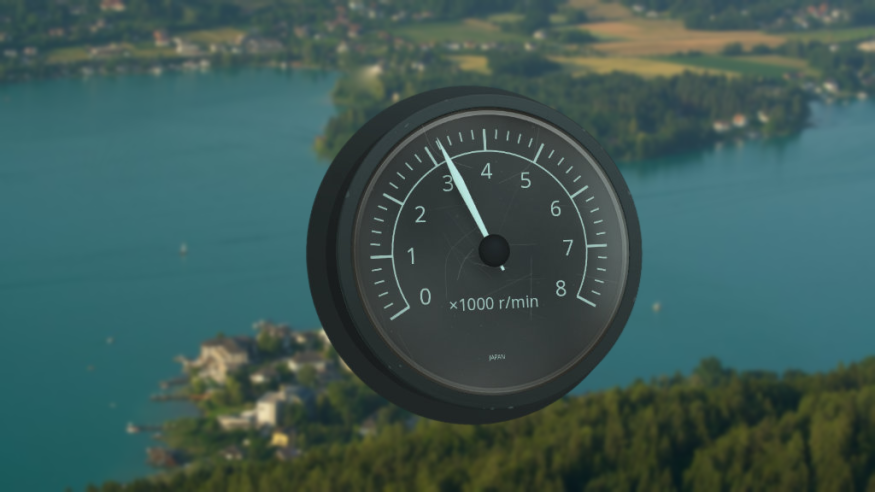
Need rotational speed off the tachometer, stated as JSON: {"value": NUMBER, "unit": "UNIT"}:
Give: {"value": 3200, "unit": "rpm"}
